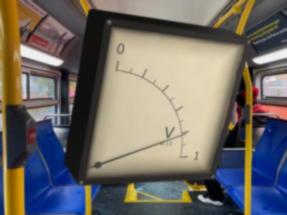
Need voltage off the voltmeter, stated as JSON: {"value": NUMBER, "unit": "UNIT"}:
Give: {"value": 0.8, "unit": "V"}
